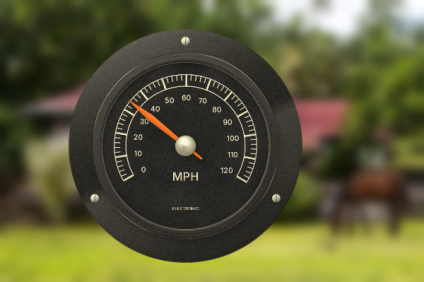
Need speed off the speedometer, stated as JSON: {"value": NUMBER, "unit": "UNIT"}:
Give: {"value": 34, "unit": "mph"}
